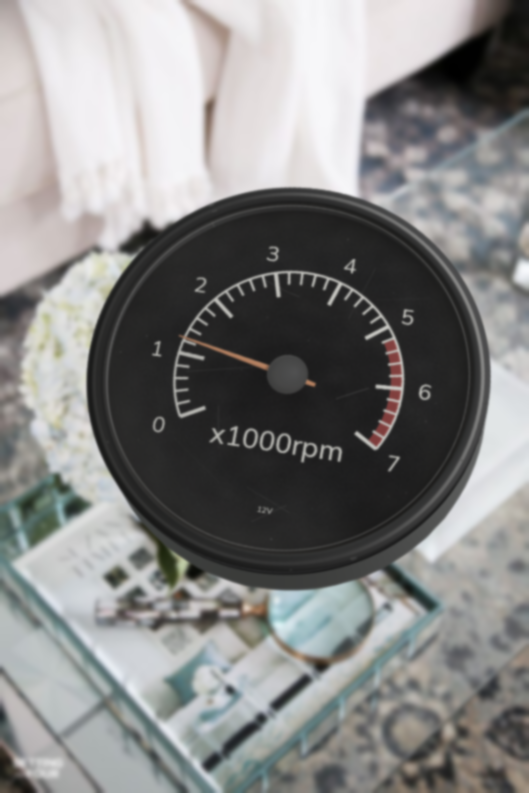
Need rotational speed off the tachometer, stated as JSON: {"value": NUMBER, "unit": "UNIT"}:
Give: {"value": 1200, "unit": "rpm"}
